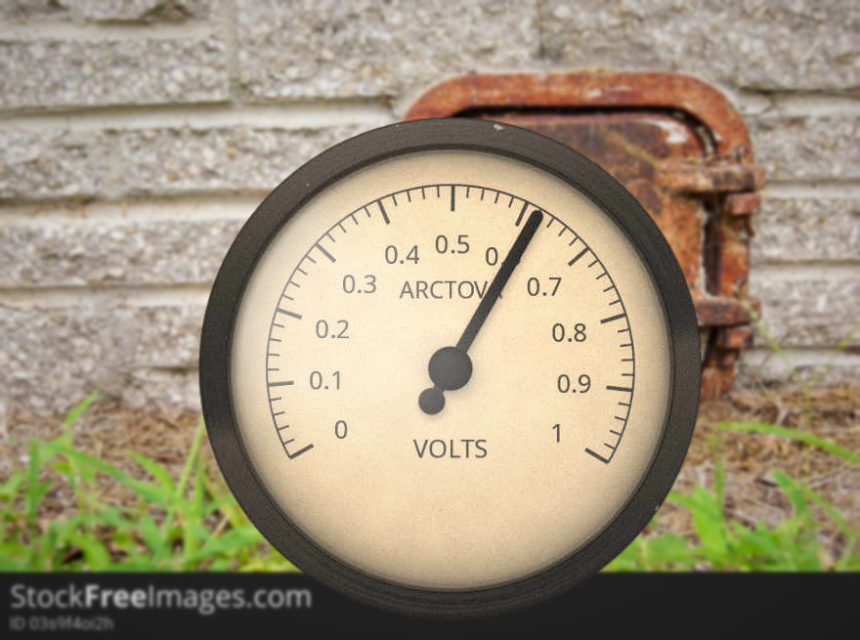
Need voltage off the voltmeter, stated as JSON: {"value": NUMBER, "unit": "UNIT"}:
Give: {"value": 0.62, "unit": "V"}
